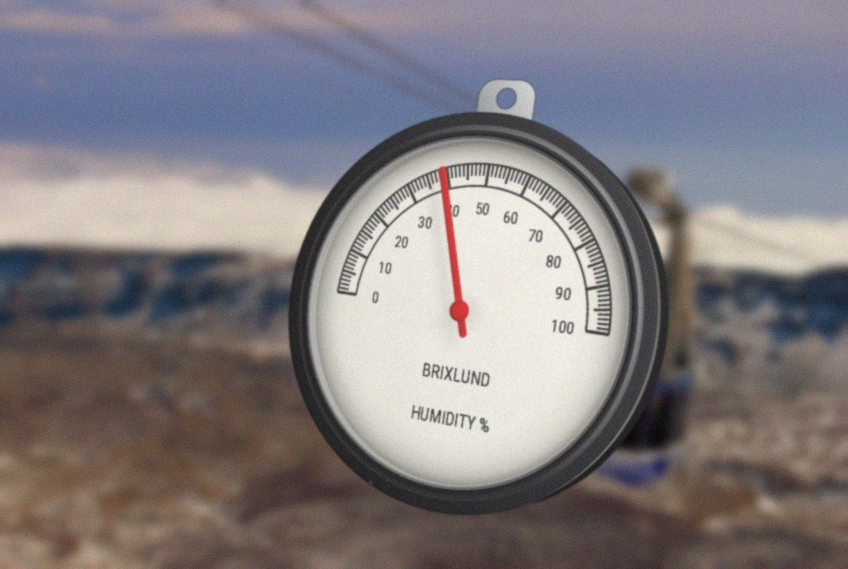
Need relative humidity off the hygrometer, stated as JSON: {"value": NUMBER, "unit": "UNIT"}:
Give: {"value": 40, "unit": "%"}
